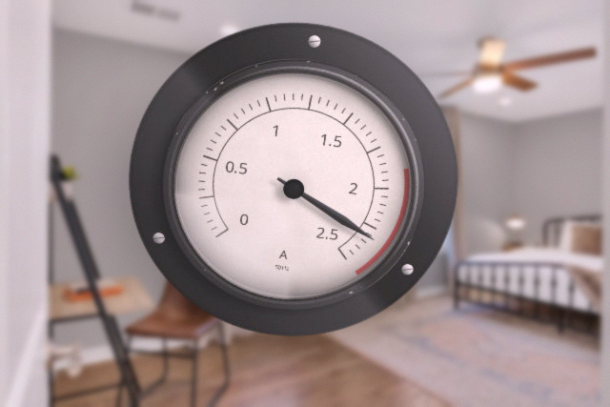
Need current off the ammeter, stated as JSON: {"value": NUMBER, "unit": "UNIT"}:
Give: {"value": 2.3, "unit": "A"}
